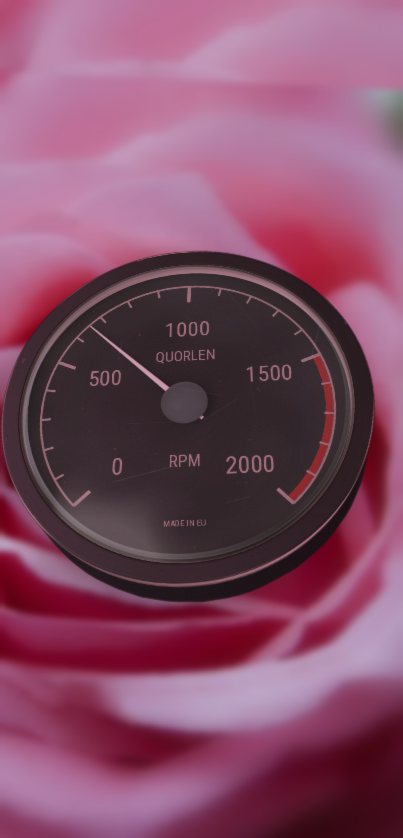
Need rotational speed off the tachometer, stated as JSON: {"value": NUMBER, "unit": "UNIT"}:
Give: {"value": 650, "unit": "rpm"}
